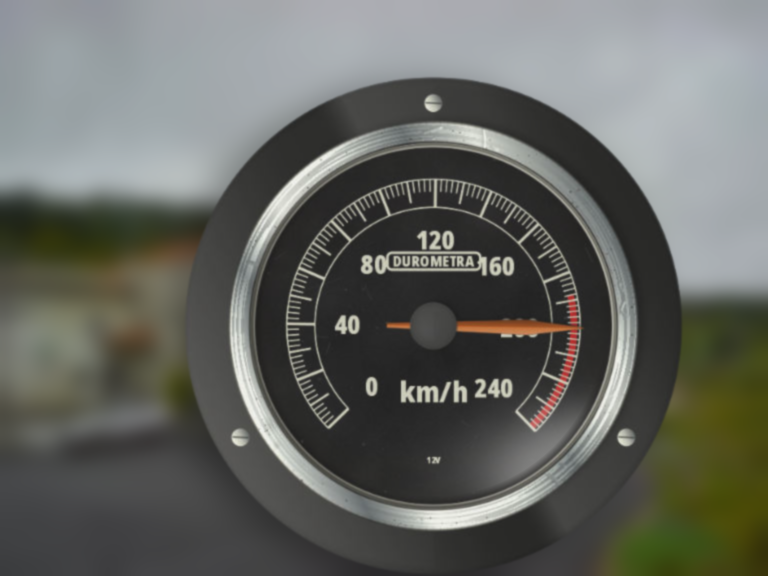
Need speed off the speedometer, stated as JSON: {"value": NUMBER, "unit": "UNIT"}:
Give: {"value": 200, "unit": "km/h"}
